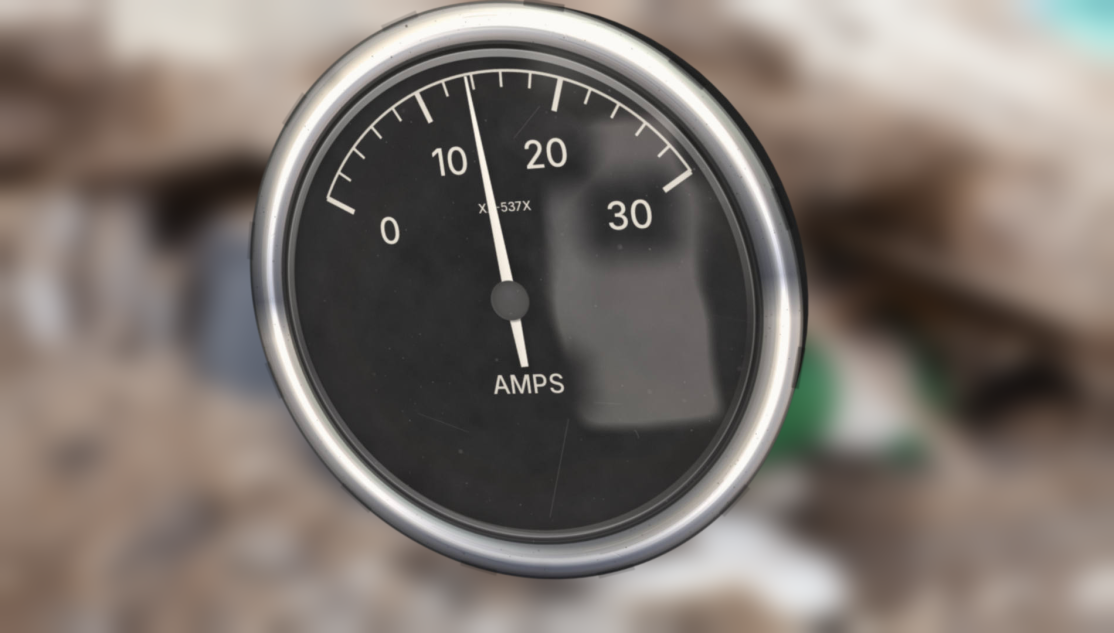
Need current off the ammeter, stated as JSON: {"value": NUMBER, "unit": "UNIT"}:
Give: {"value": 14, "unit": "A"}
